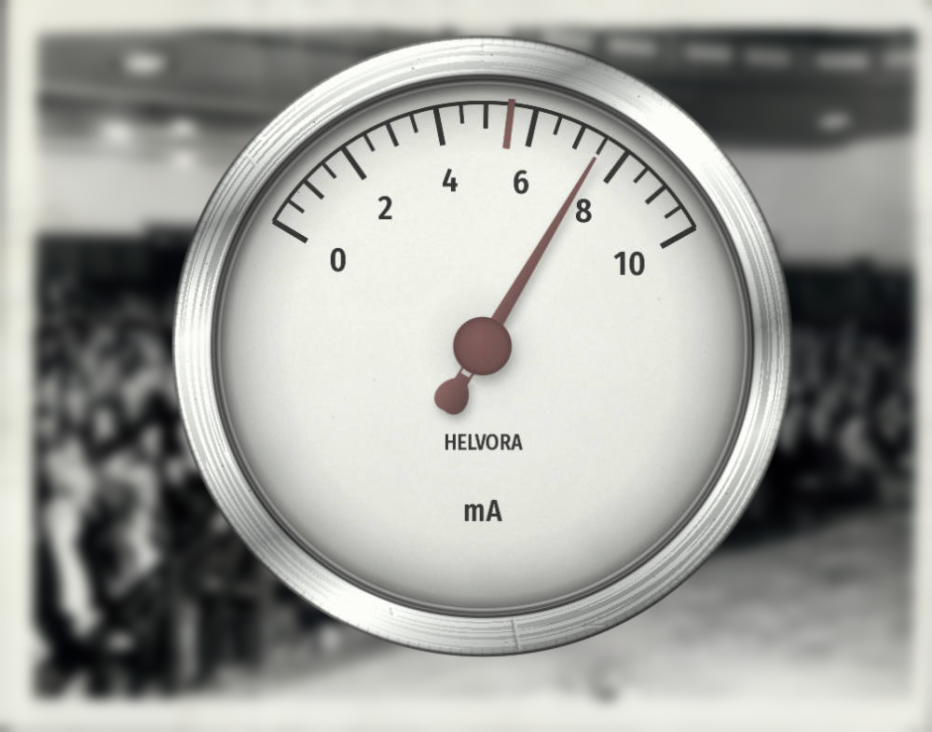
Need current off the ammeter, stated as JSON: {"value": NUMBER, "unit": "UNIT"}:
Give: {"value": 7.5, "unit": "mA"}
